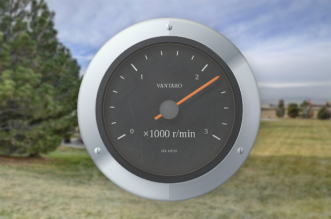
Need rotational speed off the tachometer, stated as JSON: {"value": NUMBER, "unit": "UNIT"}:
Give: {"value": 2200, "unit": "rpm"}
